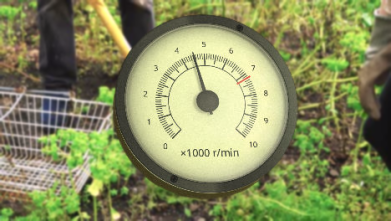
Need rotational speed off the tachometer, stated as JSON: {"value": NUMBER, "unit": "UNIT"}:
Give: {"value": 4500, "unit": "rpm"}
